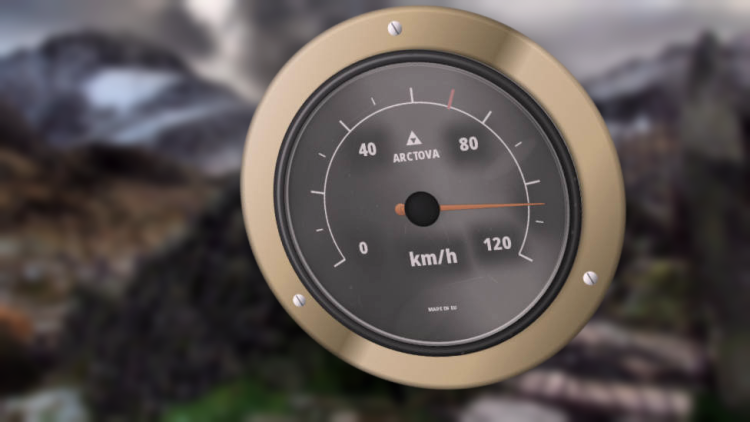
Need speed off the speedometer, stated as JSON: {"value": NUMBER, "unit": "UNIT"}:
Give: {"value": 105, "unit": "km/h"}
